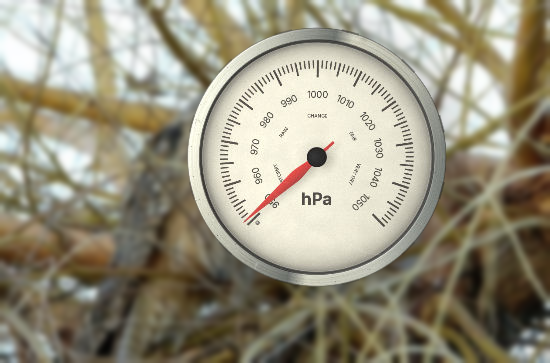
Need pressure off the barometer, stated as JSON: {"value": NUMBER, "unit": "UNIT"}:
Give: {"value": 951, "unit": "hPa"}
